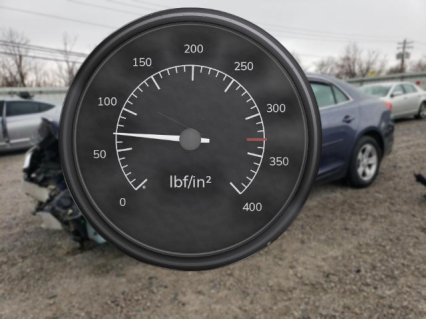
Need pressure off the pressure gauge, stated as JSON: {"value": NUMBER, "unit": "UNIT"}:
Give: {"value": 70, "unit": "psi"}
